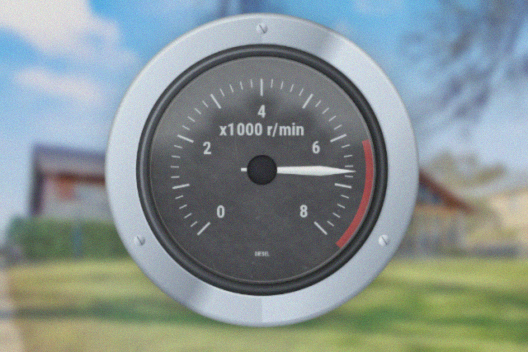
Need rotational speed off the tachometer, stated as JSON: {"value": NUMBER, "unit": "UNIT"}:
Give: {"value": 6700, "unit": "rpm"}
